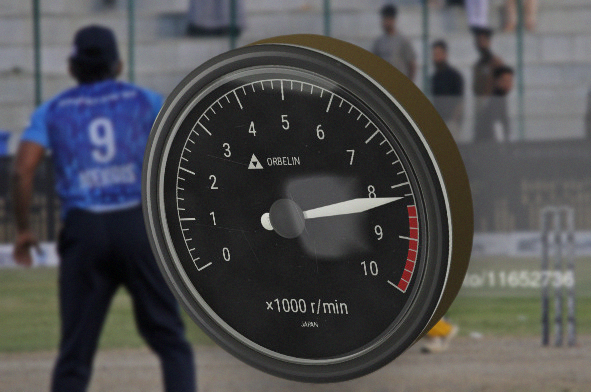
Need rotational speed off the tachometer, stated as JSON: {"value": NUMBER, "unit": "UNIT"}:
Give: {"value": 8200, "unit": "rpm"}
